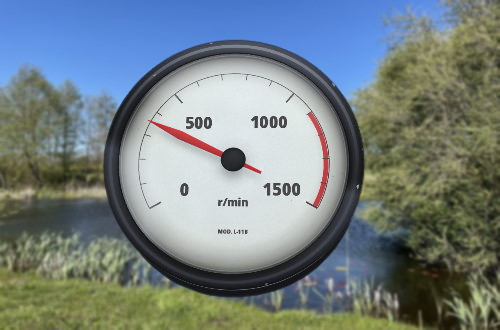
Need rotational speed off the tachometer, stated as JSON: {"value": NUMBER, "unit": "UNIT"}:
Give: {"value": 350, "unit": "rpm"}
